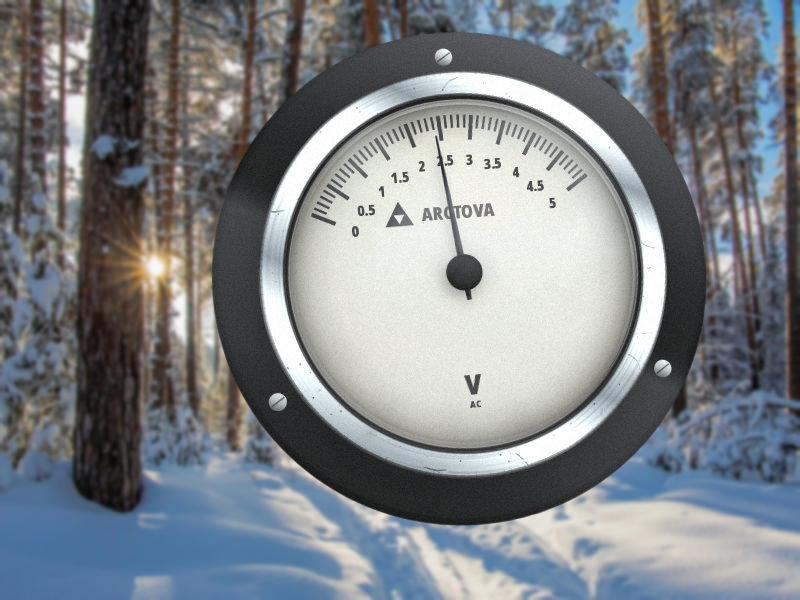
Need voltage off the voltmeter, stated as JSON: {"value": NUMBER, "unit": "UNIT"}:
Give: {"value": 2.4, "unit": "V"}
